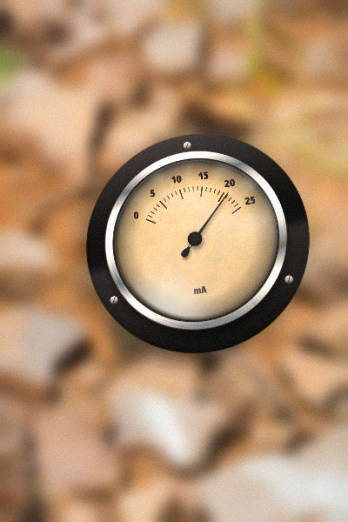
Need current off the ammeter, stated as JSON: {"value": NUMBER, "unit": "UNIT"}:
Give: {"value": 21, "unit": "mA"}
